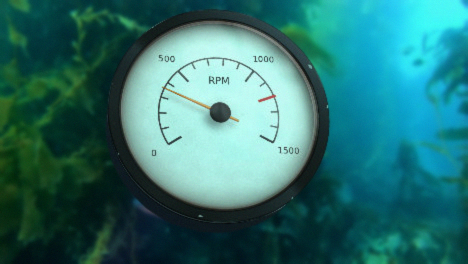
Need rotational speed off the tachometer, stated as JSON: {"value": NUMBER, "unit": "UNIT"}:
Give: {"value": 350, "unit": "rpm"}
